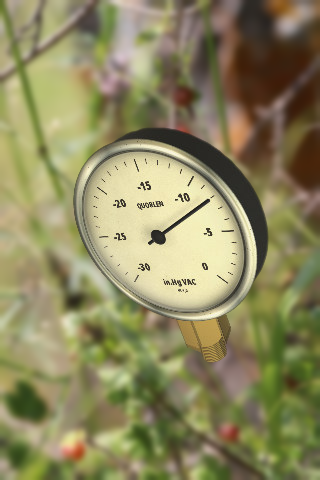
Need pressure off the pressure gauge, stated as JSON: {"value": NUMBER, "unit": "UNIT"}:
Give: {"value": -8, "unit": "inHg"}
